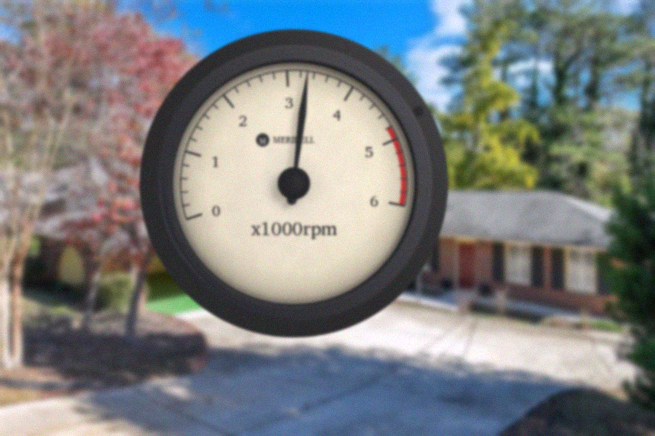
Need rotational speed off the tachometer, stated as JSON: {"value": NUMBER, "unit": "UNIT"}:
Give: {"value": 3300, "unit": "rpm"}
